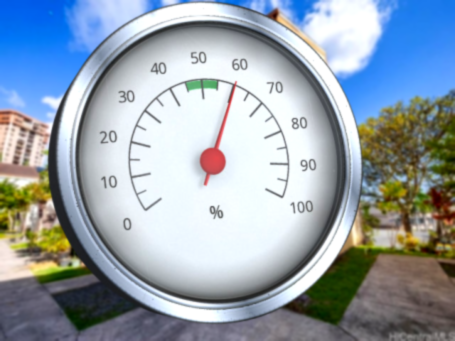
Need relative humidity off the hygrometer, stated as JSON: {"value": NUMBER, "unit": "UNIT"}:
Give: {"value": 60, "unit": "%"}
